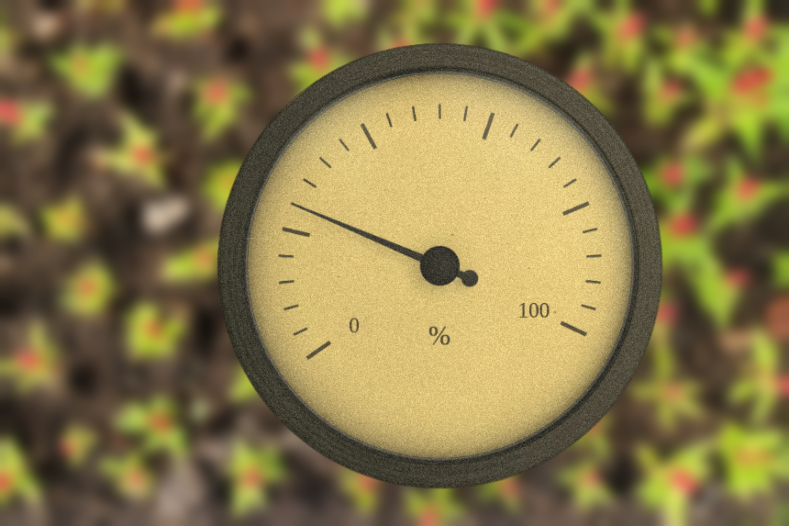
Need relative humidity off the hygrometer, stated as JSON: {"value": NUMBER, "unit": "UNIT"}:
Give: {"value": 24, "unit": "%"}
